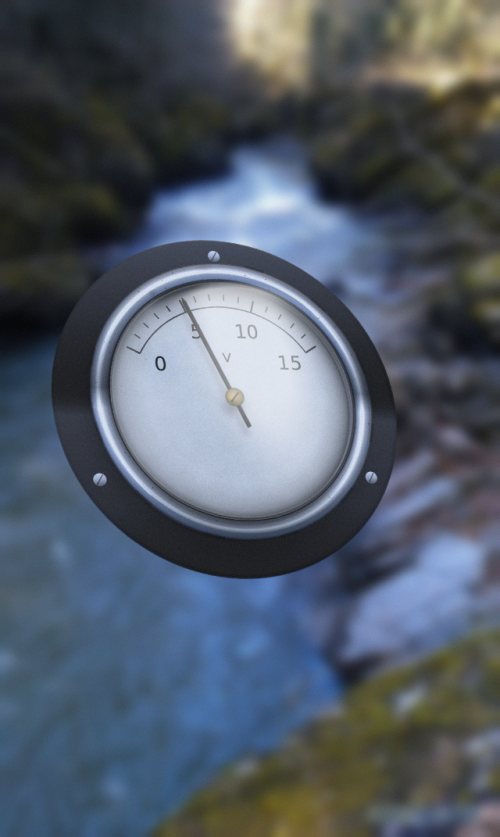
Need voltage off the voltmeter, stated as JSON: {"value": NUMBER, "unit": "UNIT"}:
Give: {"value": 5, "unit": "V"}
